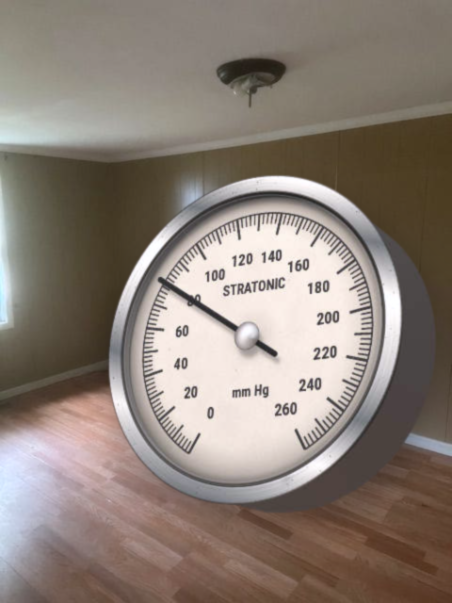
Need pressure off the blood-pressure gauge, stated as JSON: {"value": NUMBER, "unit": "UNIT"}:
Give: {"value": 80, "unit": "mmHg"}
